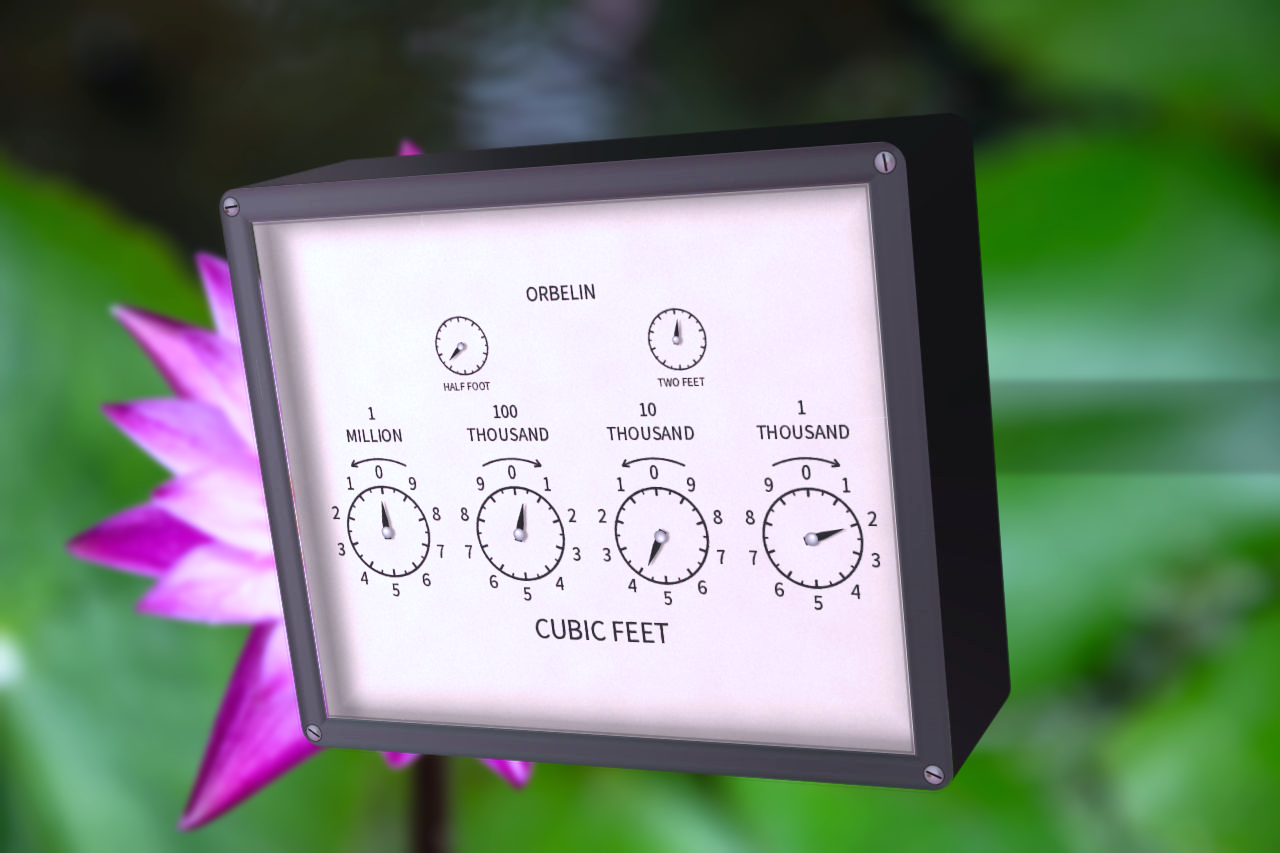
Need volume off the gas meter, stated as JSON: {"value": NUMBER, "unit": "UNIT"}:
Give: {"value": 4200, "unit": "ft³"}
